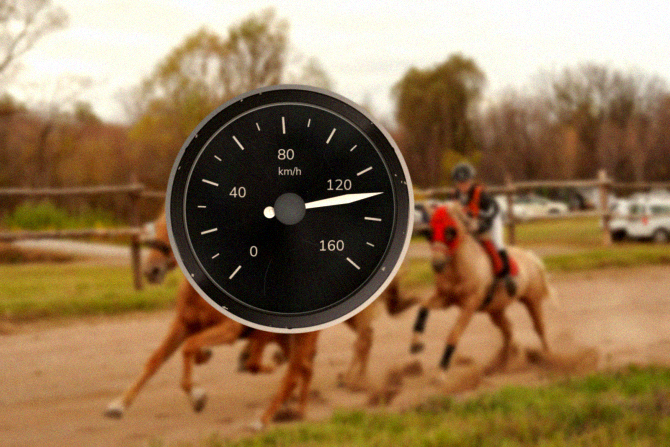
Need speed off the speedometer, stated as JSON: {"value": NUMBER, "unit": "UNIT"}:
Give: {"value": 130, "unit": "km/h"}
